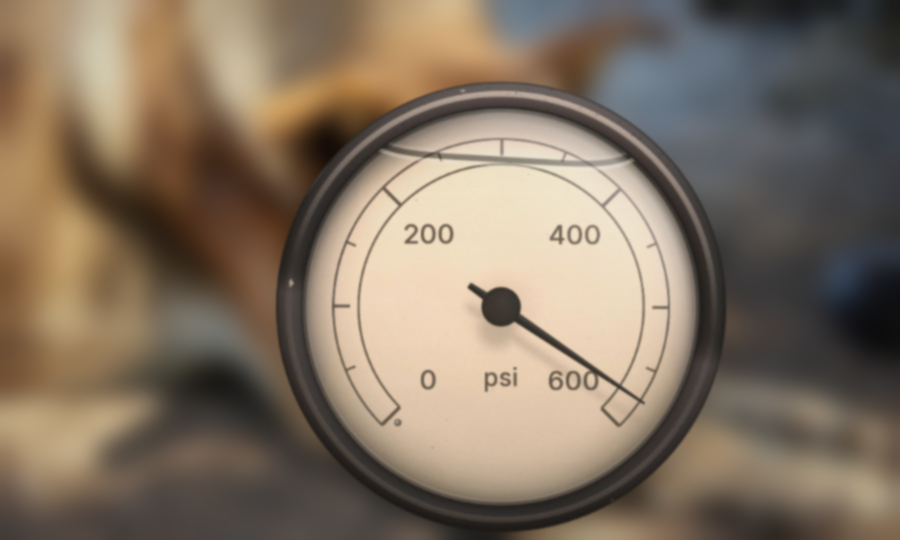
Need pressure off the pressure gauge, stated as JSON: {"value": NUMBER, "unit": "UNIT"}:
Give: {"value": 575, "unit": "psi"}
